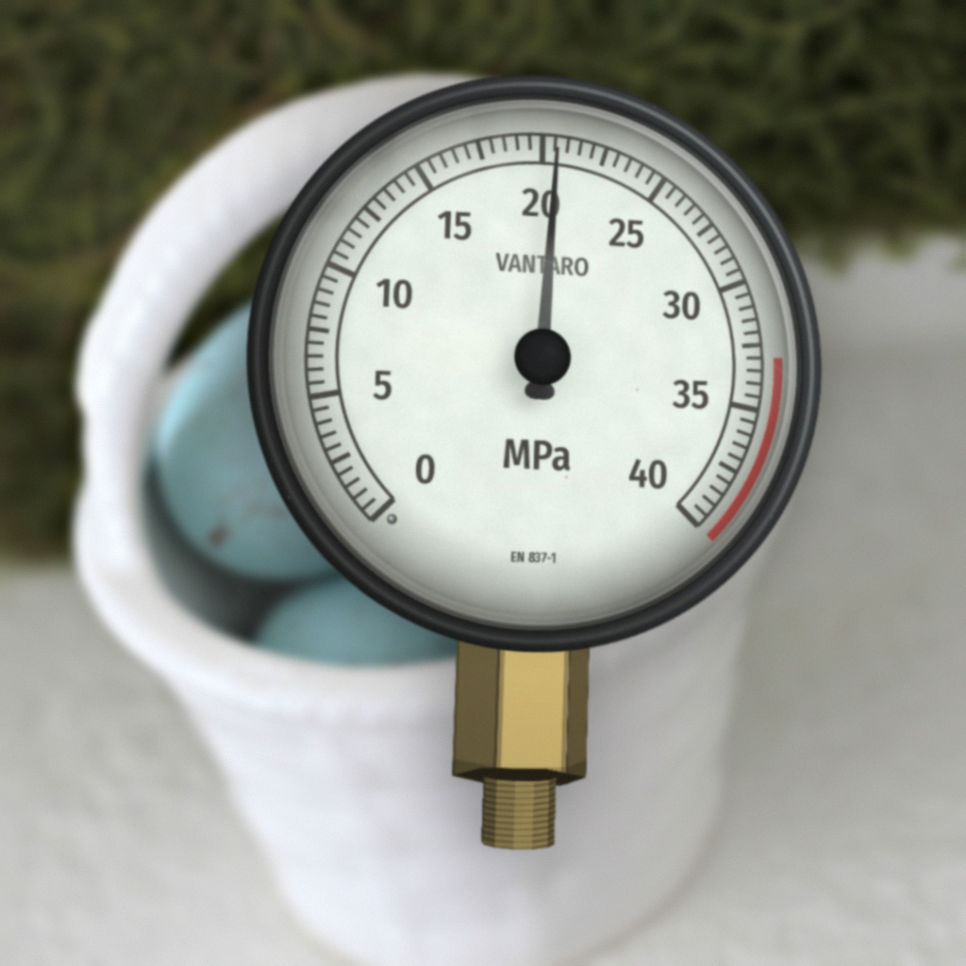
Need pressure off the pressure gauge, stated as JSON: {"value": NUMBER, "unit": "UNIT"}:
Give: {"value": 20.5, "unit": "MPa"}
